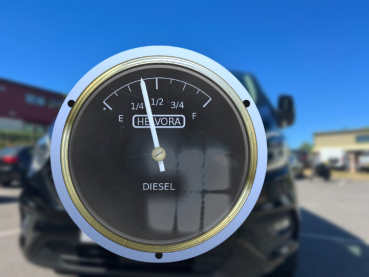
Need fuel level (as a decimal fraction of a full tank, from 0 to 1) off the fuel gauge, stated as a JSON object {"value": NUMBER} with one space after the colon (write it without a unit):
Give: {"value": 0.375}
